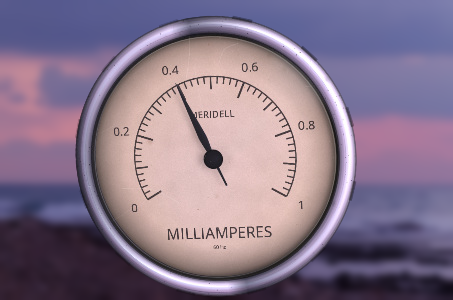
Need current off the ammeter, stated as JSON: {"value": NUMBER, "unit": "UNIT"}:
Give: {"value": 0.4, "unit": "mA"}
